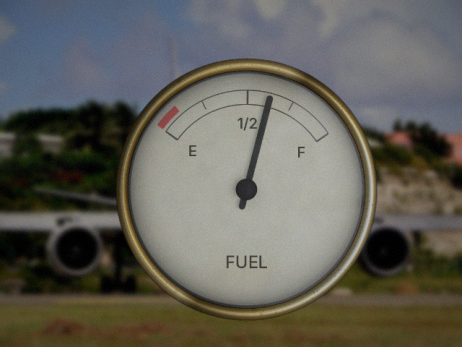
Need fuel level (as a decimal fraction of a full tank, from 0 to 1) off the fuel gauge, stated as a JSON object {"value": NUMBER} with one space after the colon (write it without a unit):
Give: {"value": 0.625}
